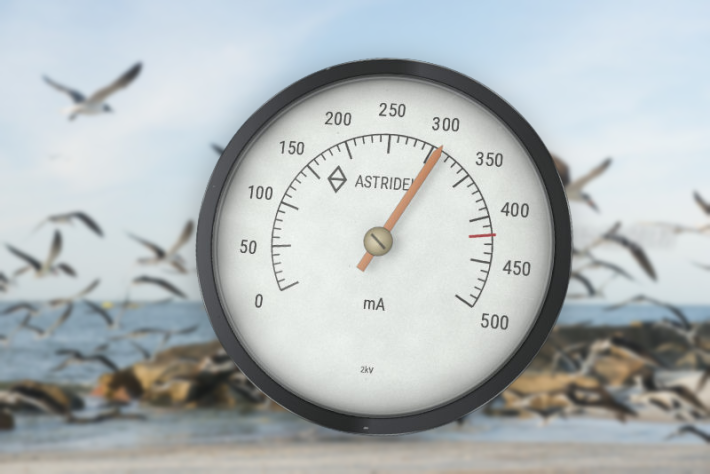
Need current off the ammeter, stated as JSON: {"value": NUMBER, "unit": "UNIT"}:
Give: {"value": 310, "unit": "mA"}
